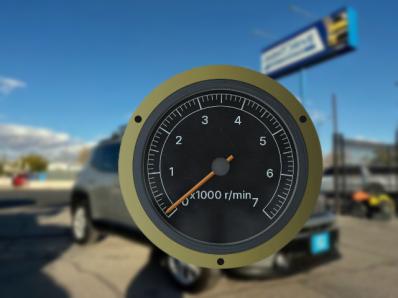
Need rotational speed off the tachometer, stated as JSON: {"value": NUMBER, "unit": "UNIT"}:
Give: {"value": 100, "unit": "rpm"}
